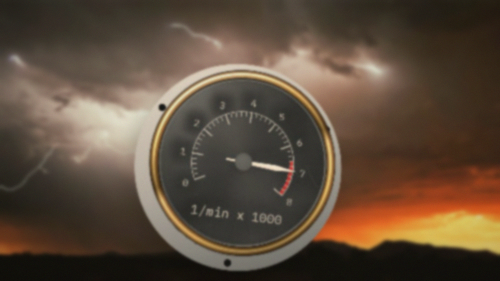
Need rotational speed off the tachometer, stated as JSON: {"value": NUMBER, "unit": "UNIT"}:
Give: {"value": 7000, "unit": "rpm"}
